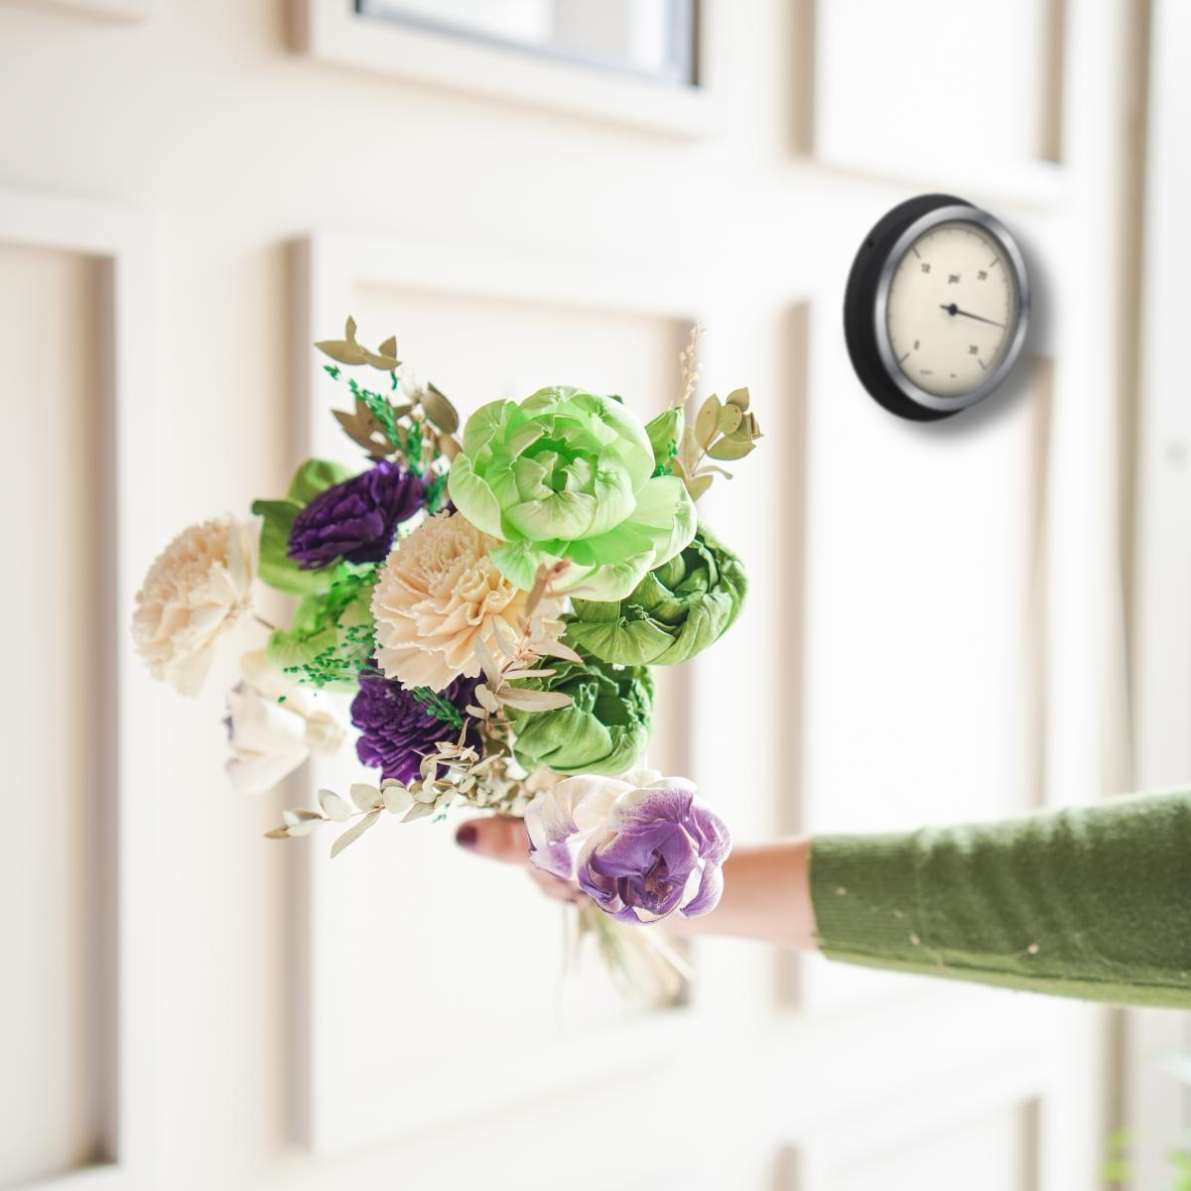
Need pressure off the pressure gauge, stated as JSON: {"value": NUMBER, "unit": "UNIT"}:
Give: {"value": 26, "unit": "psi"}
